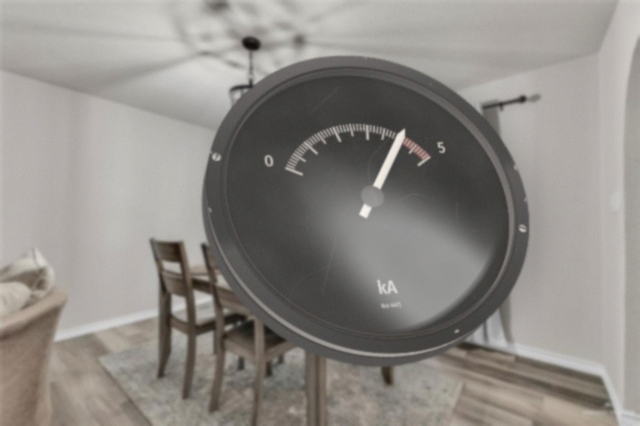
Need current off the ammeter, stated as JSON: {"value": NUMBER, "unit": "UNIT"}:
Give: {"value": 4, "unit": "kA"}
